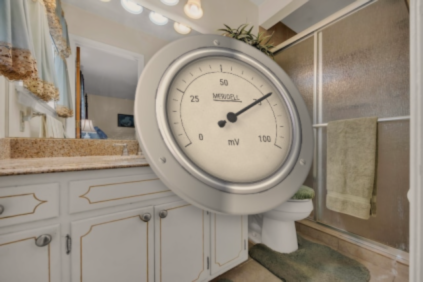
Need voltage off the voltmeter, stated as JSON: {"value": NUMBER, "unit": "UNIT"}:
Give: {"value": 75, "unit": "mV"}
